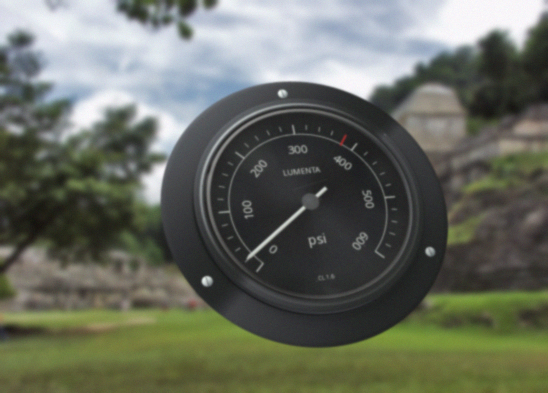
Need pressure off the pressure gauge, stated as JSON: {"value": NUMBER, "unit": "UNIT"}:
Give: {"value": 20, "unit": "psi"}
